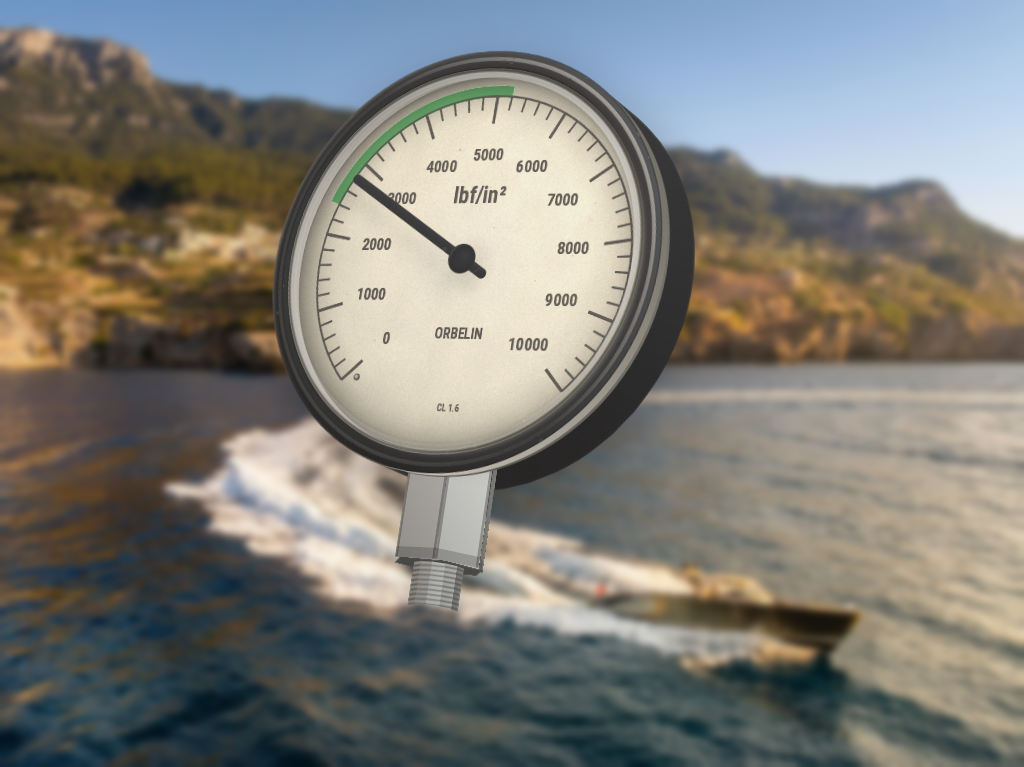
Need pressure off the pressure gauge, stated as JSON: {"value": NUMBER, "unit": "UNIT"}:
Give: {"value": 2800, "unit": "psi"}
